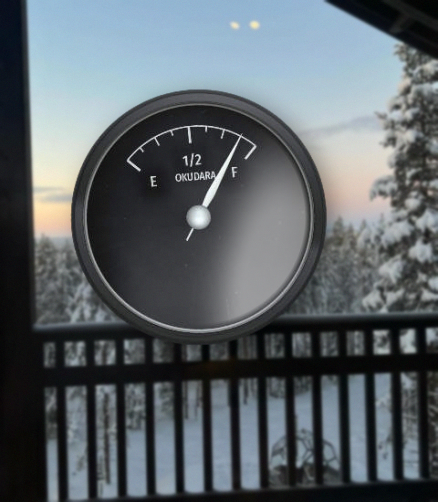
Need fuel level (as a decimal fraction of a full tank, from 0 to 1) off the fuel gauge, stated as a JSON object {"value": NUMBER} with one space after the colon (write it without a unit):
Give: {"value": 0.875}
